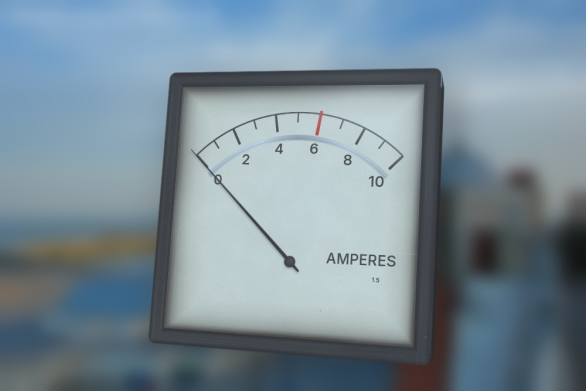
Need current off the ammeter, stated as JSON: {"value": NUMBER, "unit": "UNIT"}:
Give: {"value": 0, "unit": "A"}
